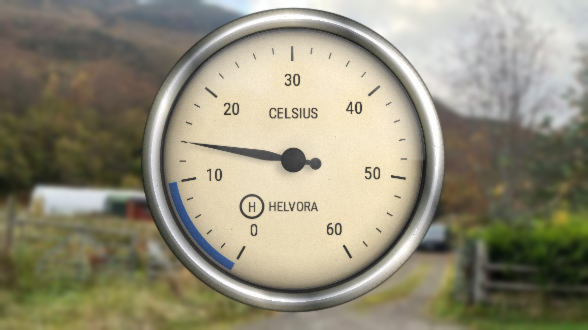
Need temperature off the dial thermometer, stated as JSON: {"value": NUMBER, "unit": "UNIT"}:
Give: {"value": 14, "unit": "°C"}
